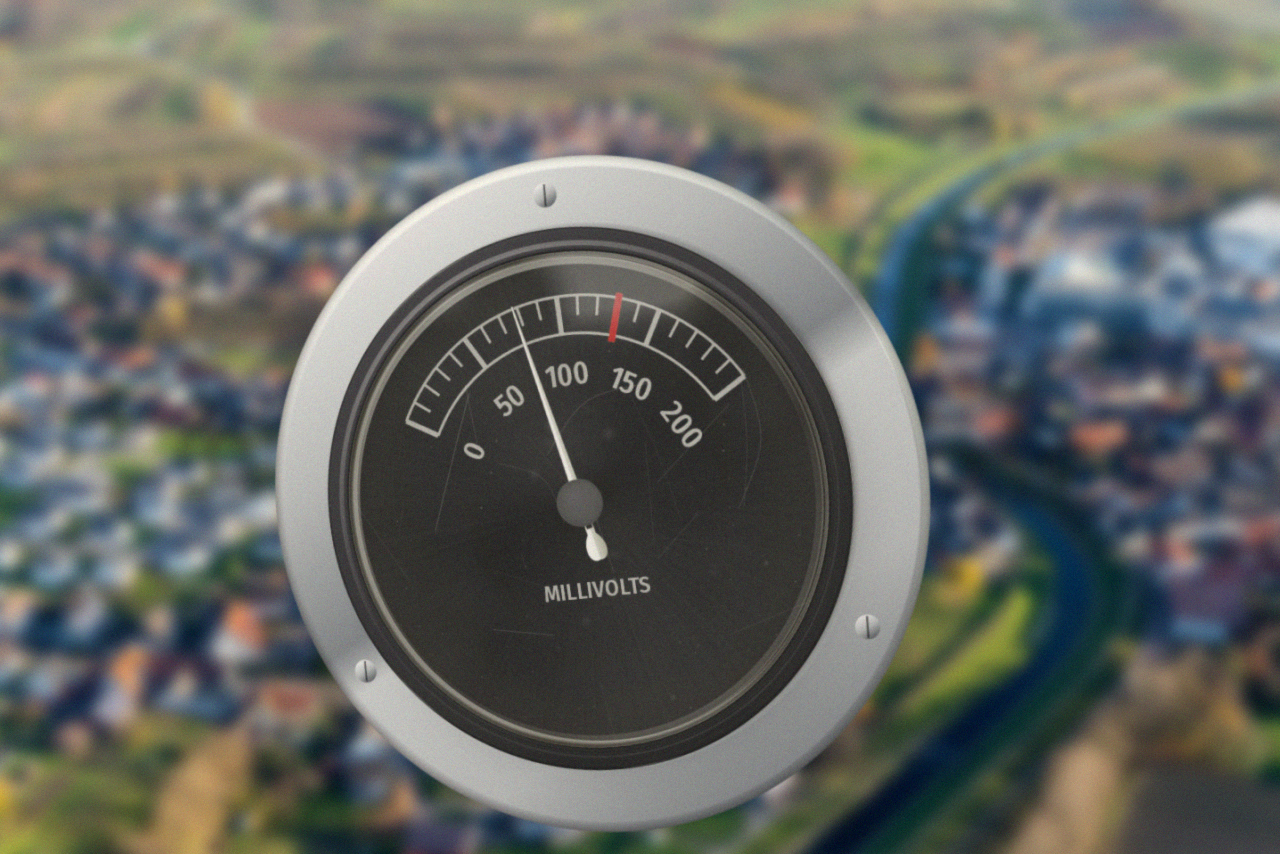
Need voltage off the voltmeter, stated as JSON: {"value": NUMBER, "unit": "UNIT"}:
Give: {"value": 80, "unit": "mV"}
